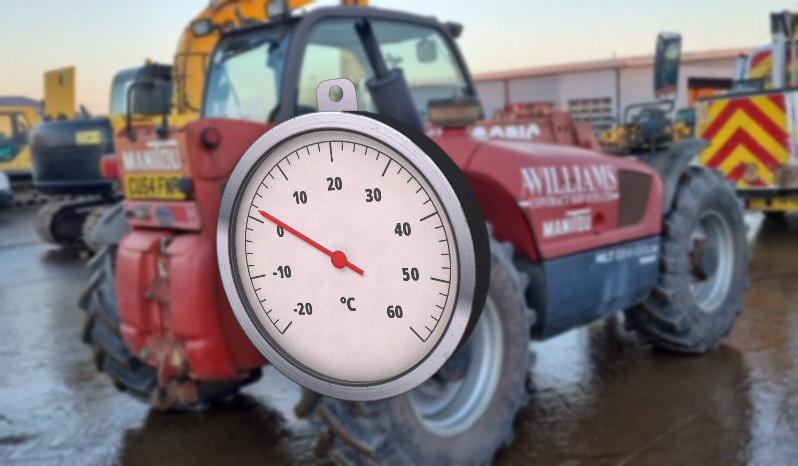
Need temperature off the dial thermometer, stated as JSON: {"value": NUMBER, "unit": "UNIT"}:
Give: {"value": 2, "unit": "°C"}
